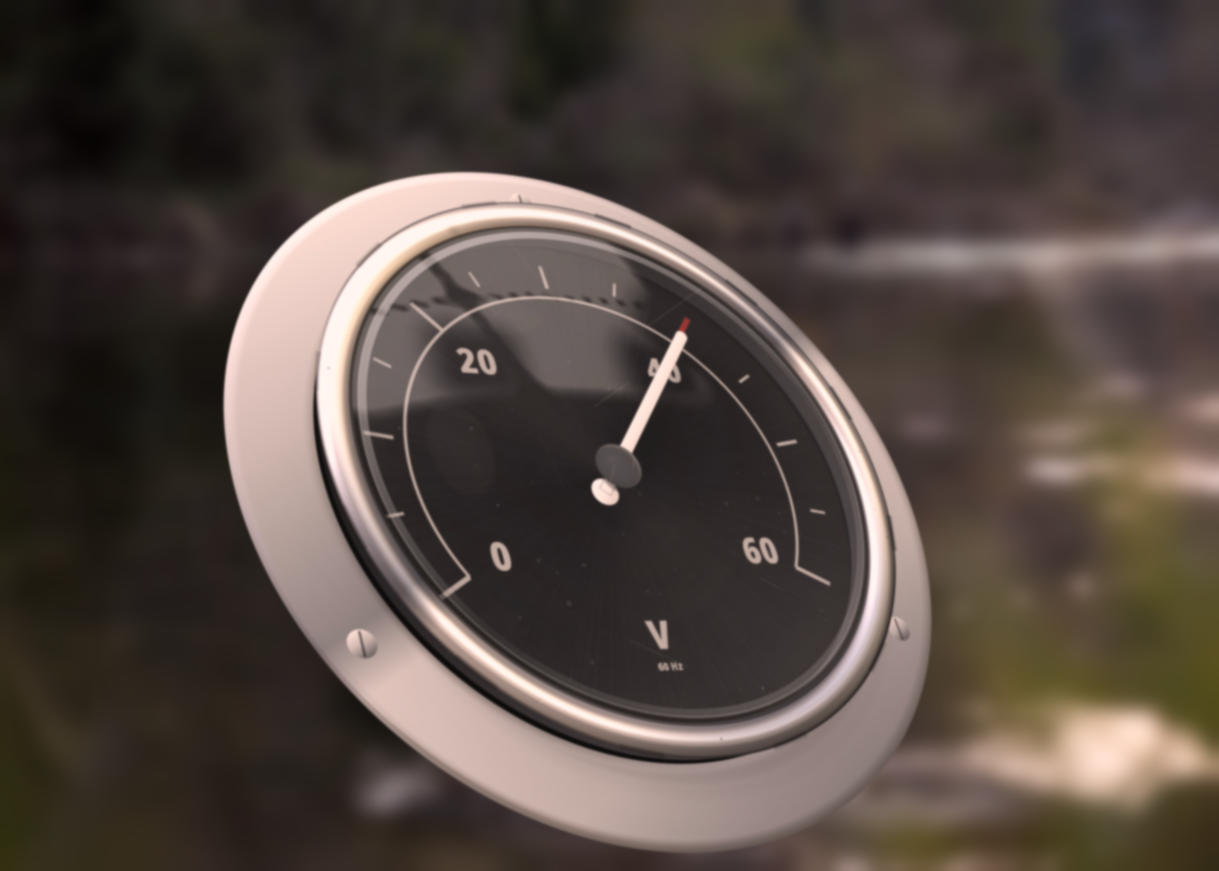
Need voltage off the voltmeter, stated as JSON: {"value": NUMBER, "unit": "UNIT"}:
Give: {"value": 40, "unit": "V"}
